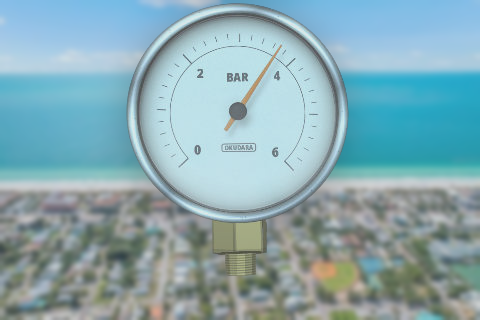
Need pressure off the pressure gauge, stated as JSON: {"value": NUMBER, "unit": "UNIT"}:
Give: {"value": 3.7, "unit": "bar"}
